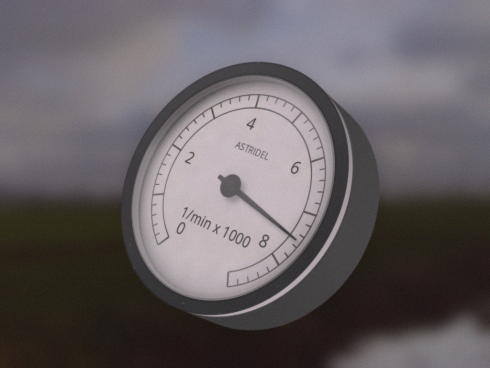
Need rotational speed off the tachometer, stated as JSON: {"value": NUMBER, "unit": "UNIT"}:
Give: {"value": 7500, "unit": "rpm"}
